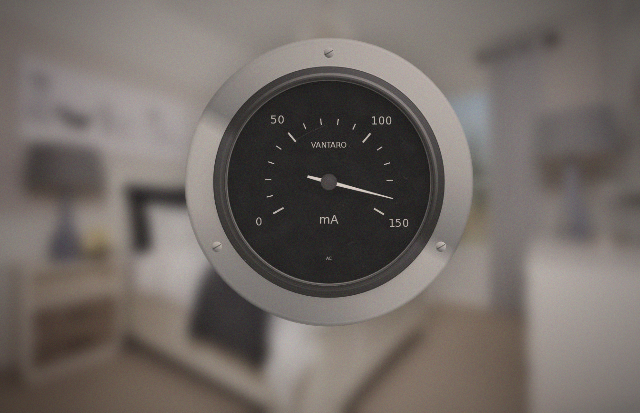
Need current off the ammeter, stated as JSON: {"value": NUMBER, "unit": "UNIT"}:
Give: {"value": 140, "unit": "mA"}
